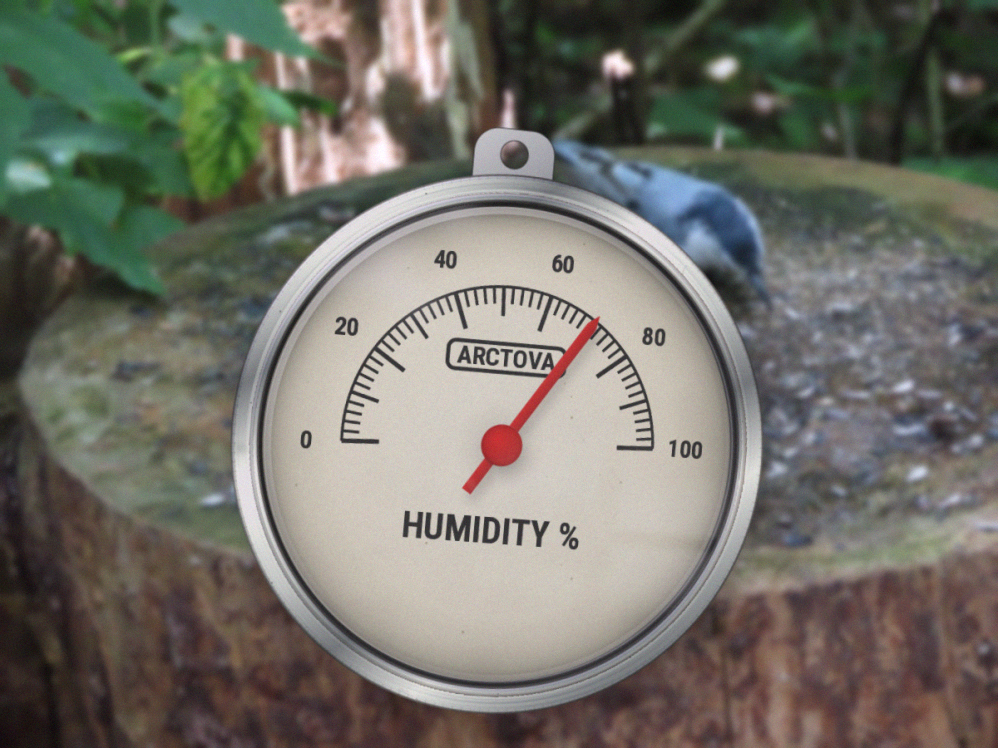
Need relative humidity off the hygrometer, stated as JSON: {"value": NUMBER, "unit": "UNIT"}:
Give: {"value": 70, "unit": "%"}
